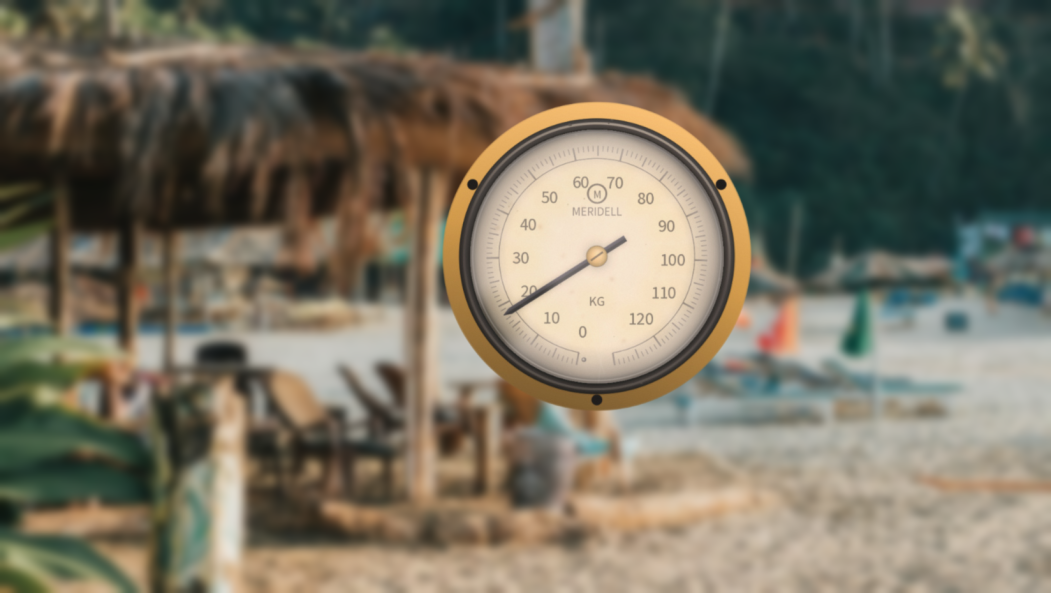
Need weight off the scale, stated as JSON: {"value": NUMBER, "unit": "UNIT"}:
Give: {"value": 18, "unit": "kg"}
